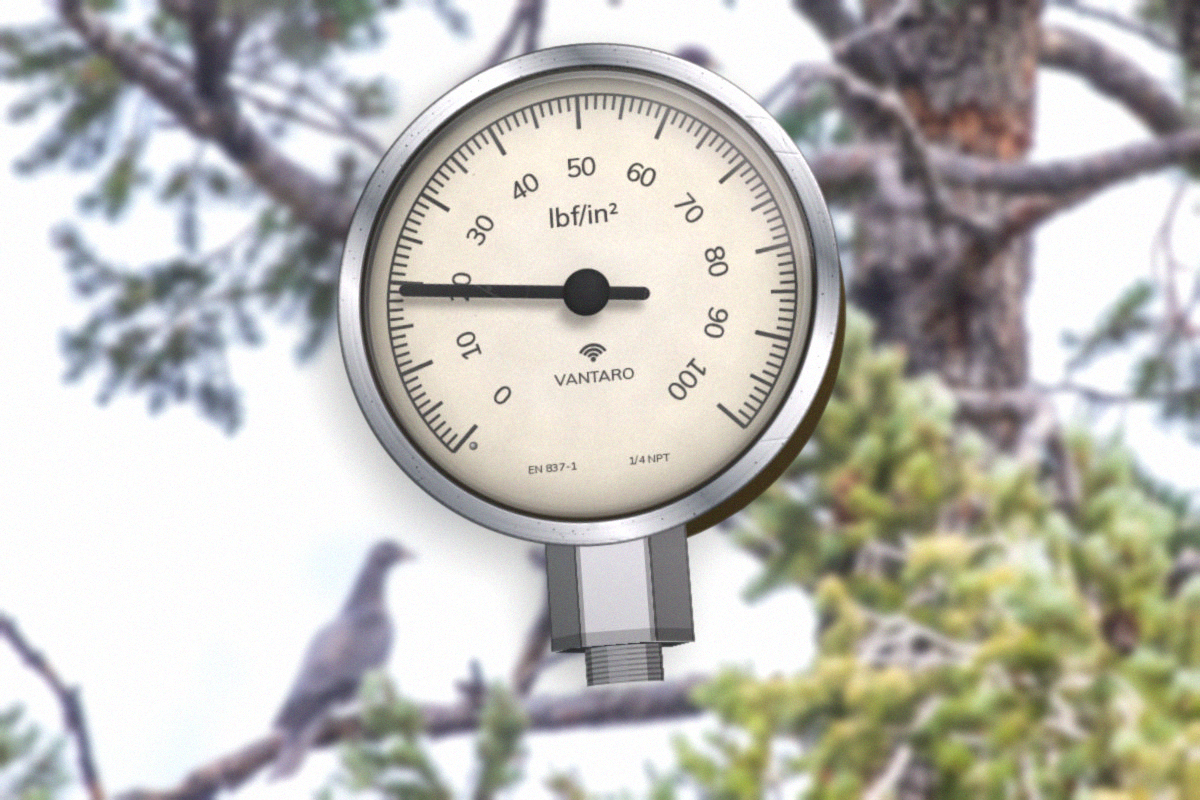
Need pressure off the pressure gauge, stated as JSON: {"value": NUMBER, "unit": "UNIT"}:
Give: {"value": 19, "unit": "psi"}
